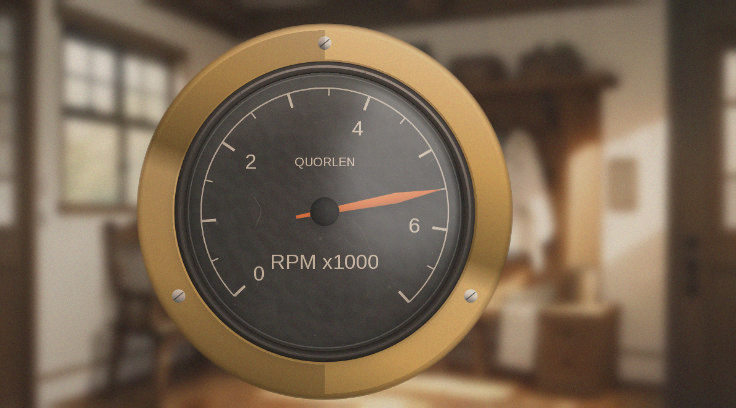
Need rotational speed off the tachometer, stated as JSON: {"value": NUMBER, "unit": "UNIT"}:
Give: {"value": 5500, "unit": "rpm"}
